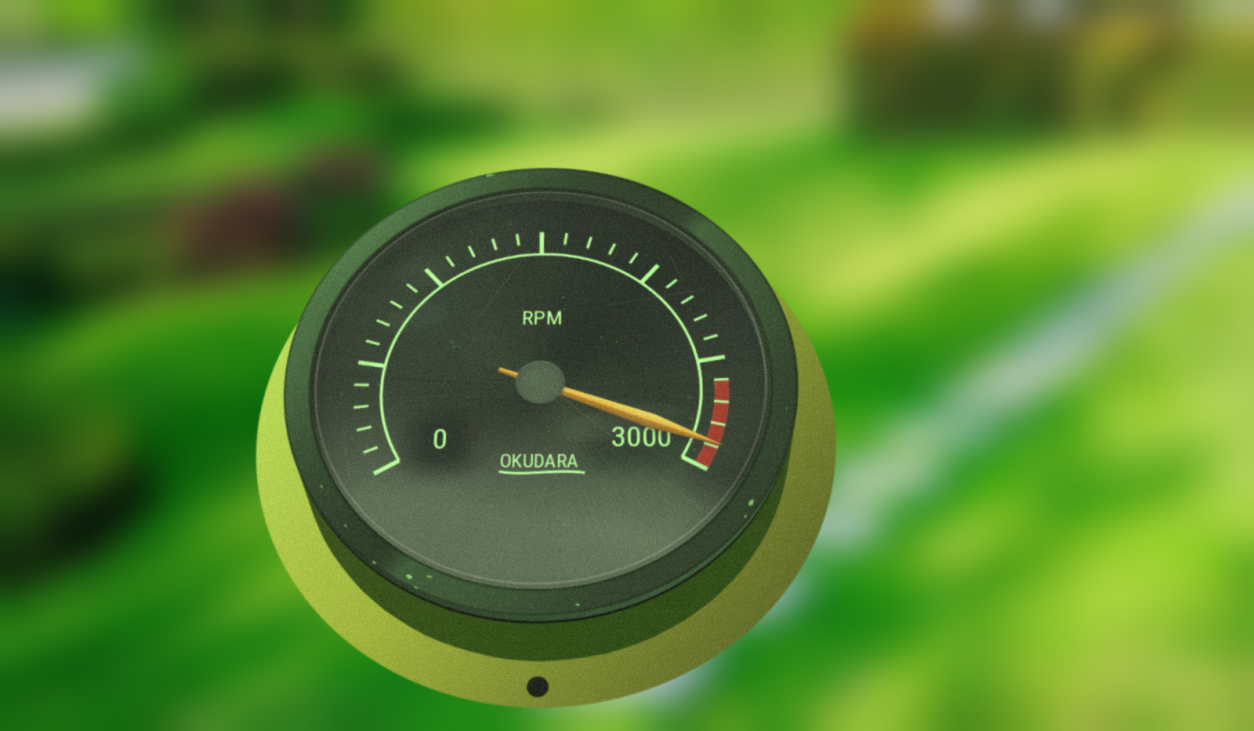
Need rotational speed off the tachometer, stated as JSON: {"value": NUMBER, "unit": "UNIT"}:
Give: {"value": 2900, "unit": "rpm"}
